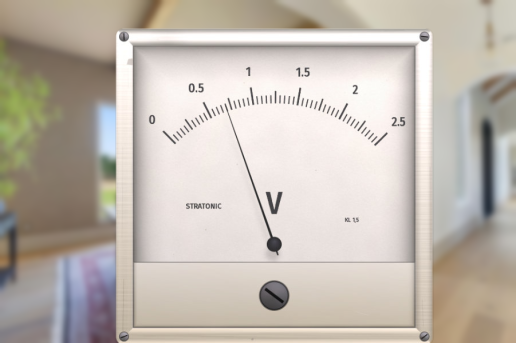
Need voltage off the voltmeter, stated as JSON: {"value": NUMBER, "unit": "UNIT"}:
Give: {"value": 0.7, "unit": "V"}
